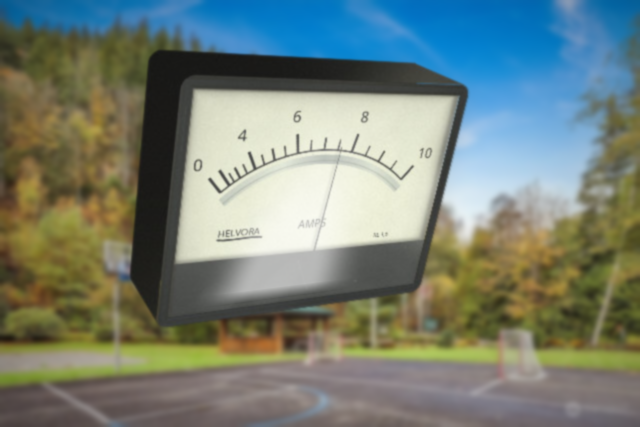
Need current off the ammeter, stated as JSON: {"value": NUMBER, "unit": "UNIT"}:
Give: {"value": 7.5, "unit": "A"}
